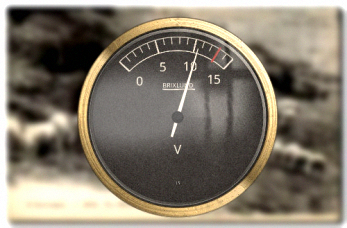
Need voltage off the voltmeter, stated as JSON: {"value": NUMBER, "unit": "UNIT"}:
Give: {"value": 10.5, "unit": "V"}
